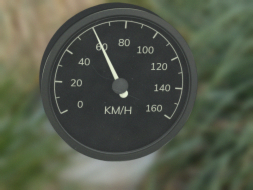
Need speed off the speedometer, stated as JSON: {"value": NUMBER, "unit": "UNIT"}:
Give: {"value": 60, "unit": "km/h"}
